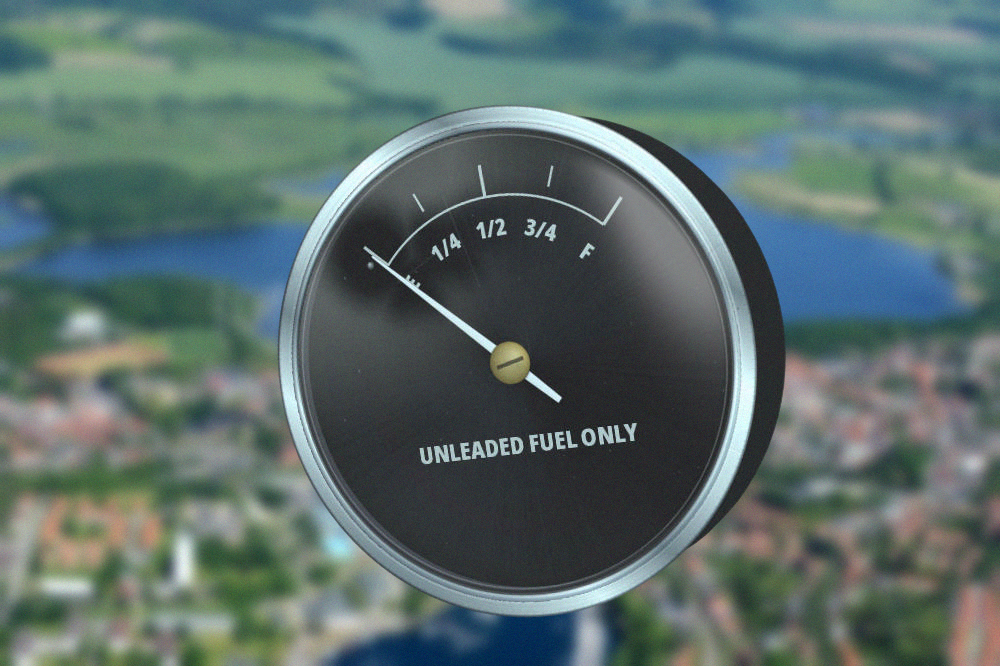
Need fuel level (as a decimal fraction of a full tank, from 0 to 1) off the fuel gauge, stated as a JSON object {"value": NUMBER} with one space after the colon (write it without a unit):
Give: {"value": 0}
